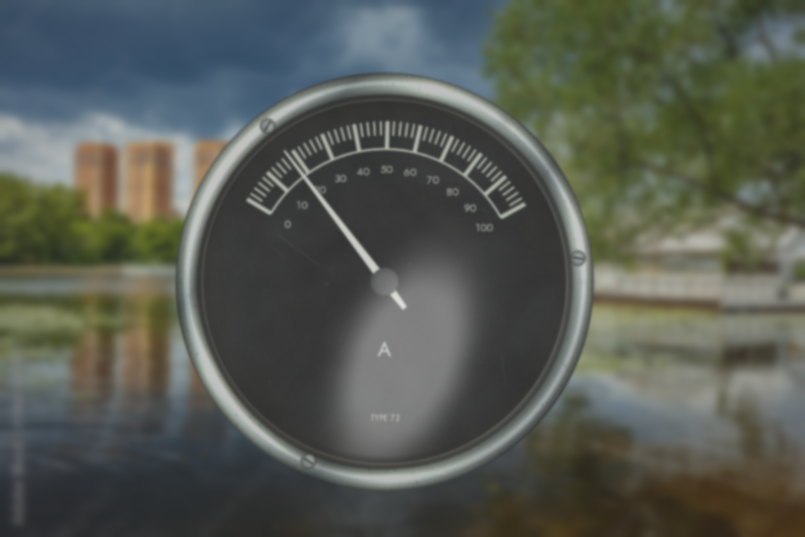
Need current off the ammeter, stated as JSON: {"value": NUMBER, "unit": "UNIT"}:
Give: {"value": 18, "unit": "A"}
